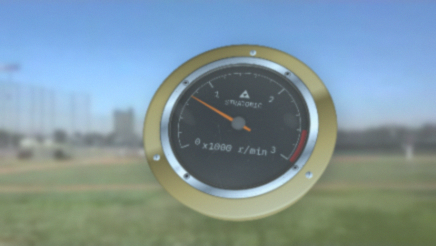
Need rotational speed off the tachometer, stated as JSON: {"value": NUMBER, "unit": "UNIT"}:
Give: {"value": 700, "unit": "rpm"}
